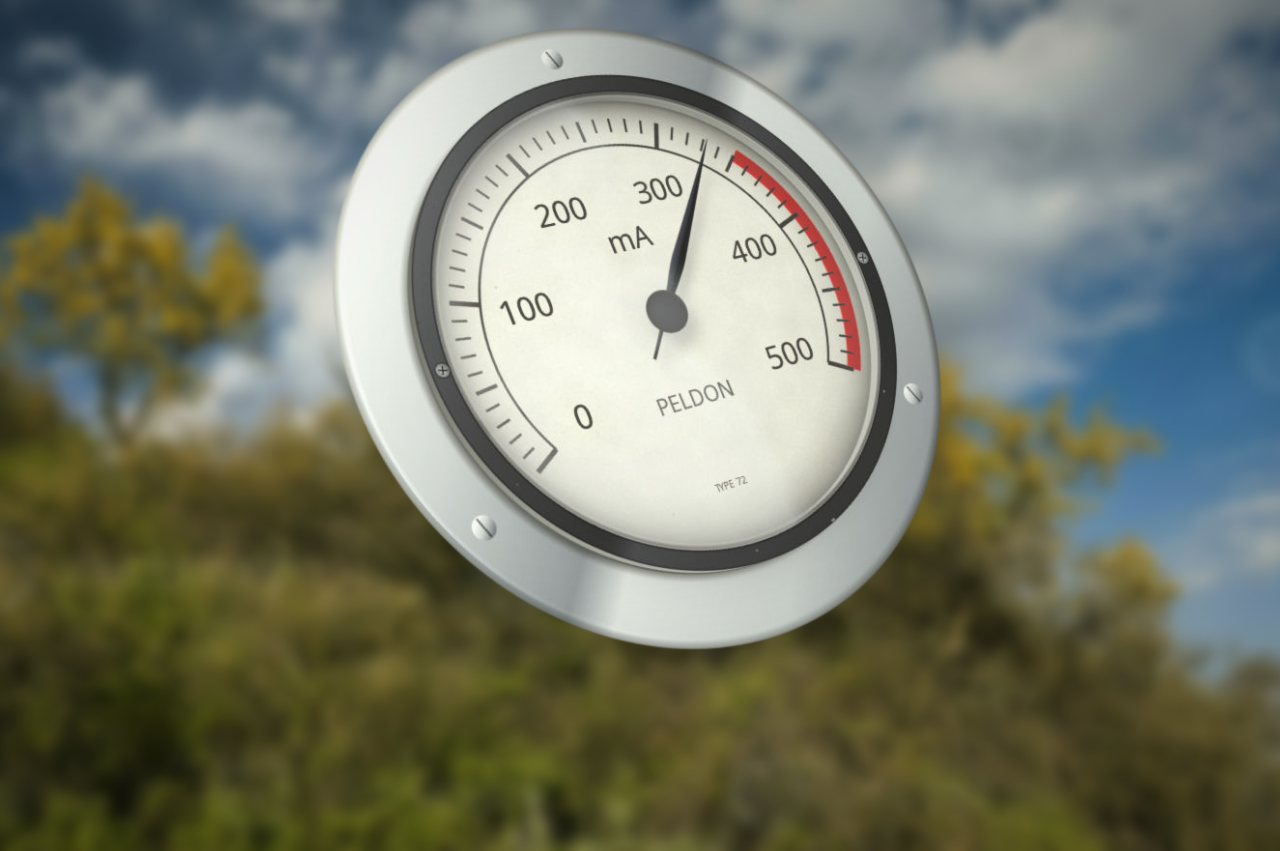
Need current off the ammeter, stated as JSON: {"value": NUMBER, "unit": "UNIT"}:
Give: {"value": 330, "unit": "mA"}
